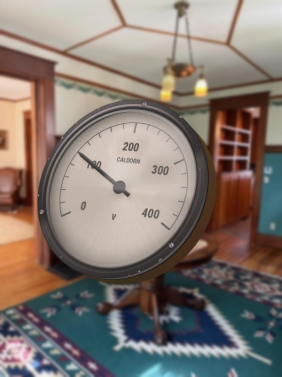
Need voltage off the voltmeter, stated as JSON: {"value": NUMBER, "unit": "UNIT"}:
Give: {"value": 100, "unit": "V"}
